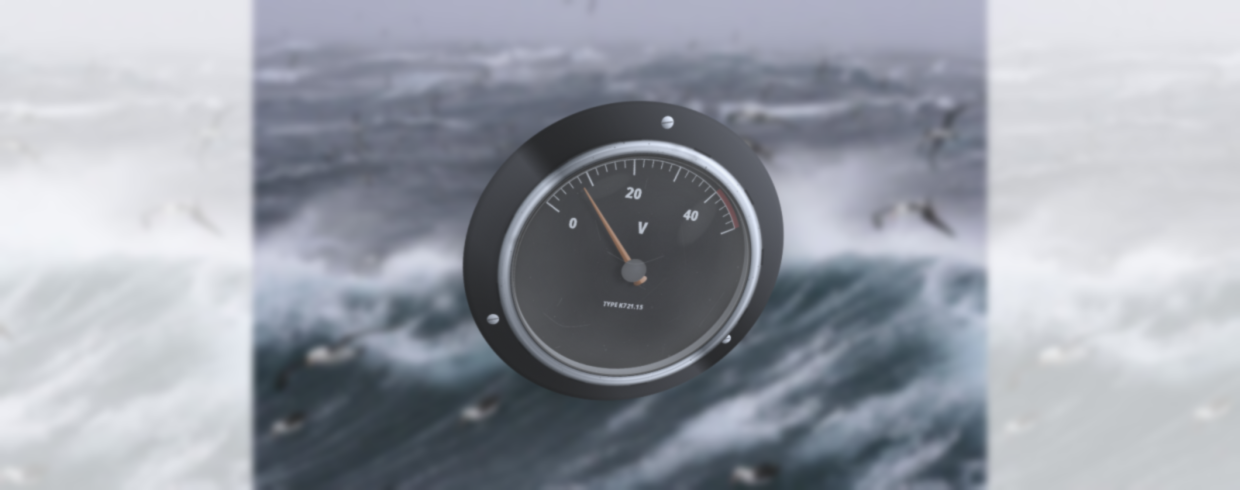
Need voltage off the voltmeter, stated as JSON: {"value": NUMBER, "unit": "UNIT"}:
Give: {"value": 8, "unit": "V"}
